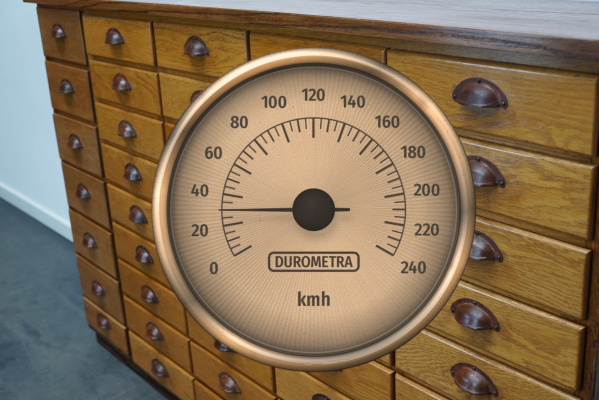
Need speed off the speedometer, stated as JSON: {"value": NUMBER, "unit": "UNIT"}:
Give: {"value": 30, "unit": "km/h"}
